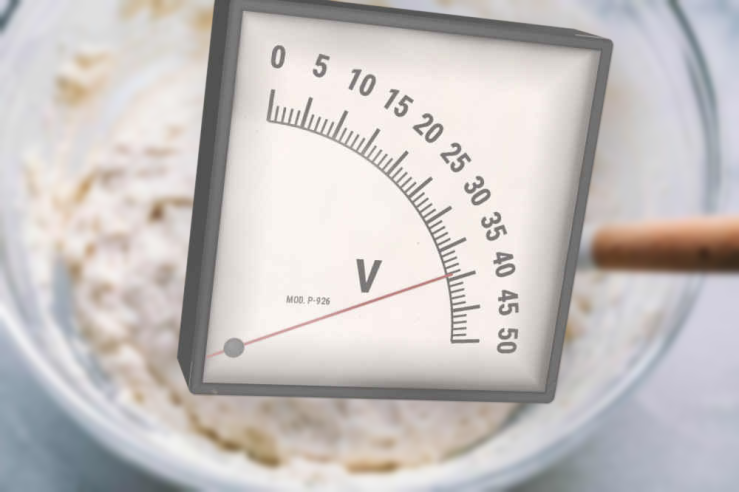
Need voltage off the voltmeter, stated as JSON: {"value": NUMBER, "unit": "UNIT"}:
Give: {"value": 39, "unit": "V"}
